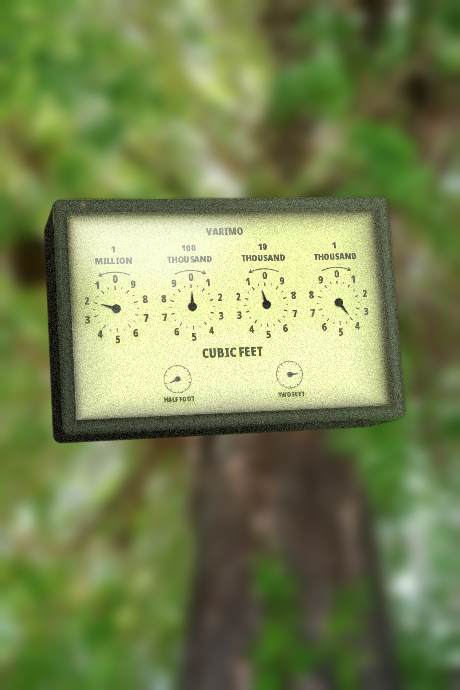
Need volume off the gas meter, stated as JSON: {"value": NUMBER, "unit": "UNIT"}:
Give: {"value": 200400, "unit": "ft³"}
